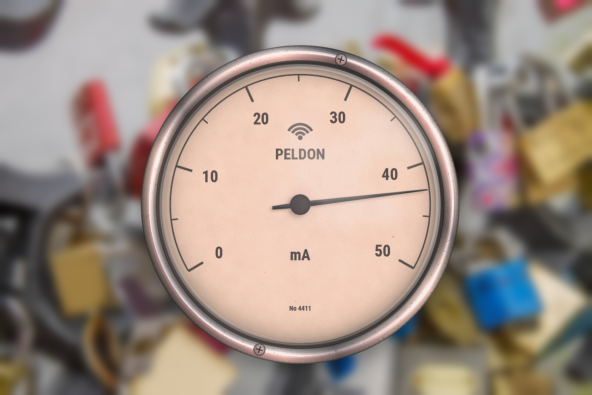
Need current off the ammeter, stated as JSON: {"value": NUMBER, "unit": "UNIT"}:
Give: {"value": 42.5, "unit": "mA"}
